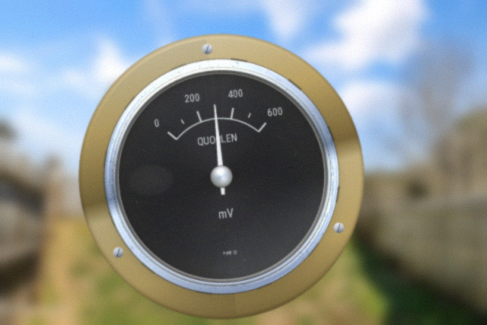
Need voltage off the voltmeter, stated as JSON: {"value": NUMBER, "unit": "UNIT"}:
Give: {"value": 300, "unit": "mV"}
